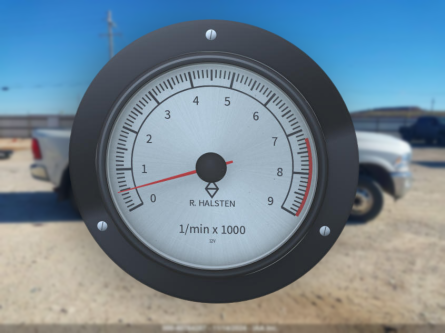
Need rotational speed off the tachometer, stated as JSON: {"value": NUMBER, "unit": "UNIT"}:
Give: {"value": 500, "unit": "rpm"}
